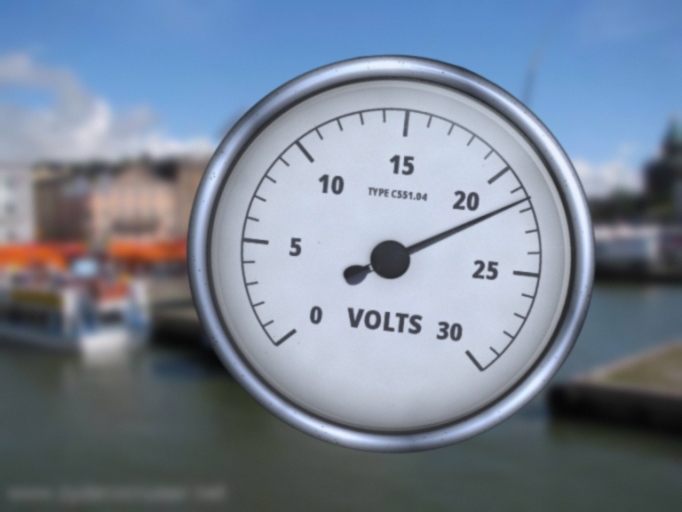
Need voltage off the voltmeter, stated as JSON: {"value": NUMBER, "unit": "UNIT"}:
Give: {"value": 21.5, "unit": "V"}
